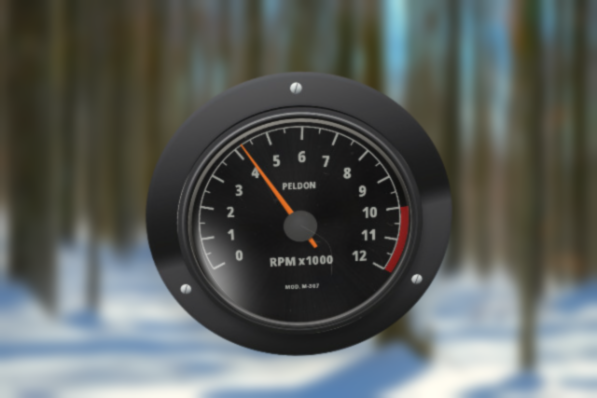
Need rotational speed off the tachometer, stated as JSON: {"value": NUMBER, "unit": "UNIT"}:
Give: {"value": 4250, "unit": "rpm"}
